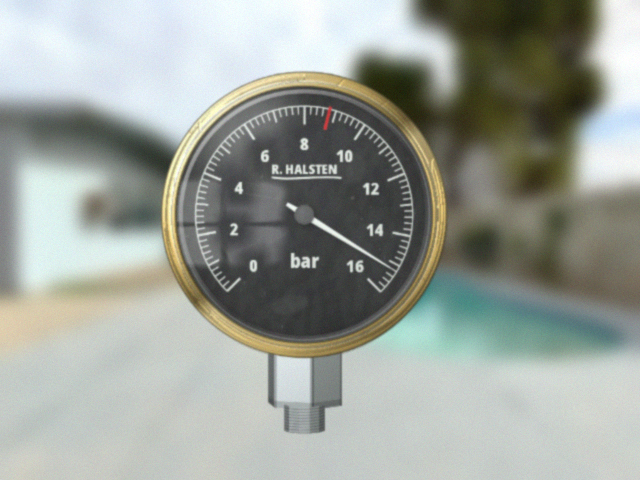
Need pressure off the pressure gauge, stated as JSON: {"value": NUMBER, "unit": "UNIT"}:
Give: {"value": 15.2, "unit": "bar"}
